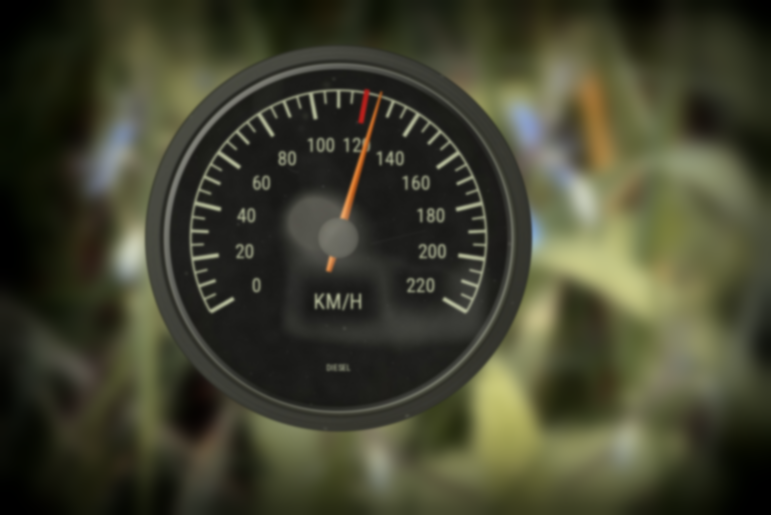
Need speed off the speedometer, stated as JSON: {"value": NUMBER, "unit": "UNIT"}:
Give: {"value": 125, "unit": "km/h"}
